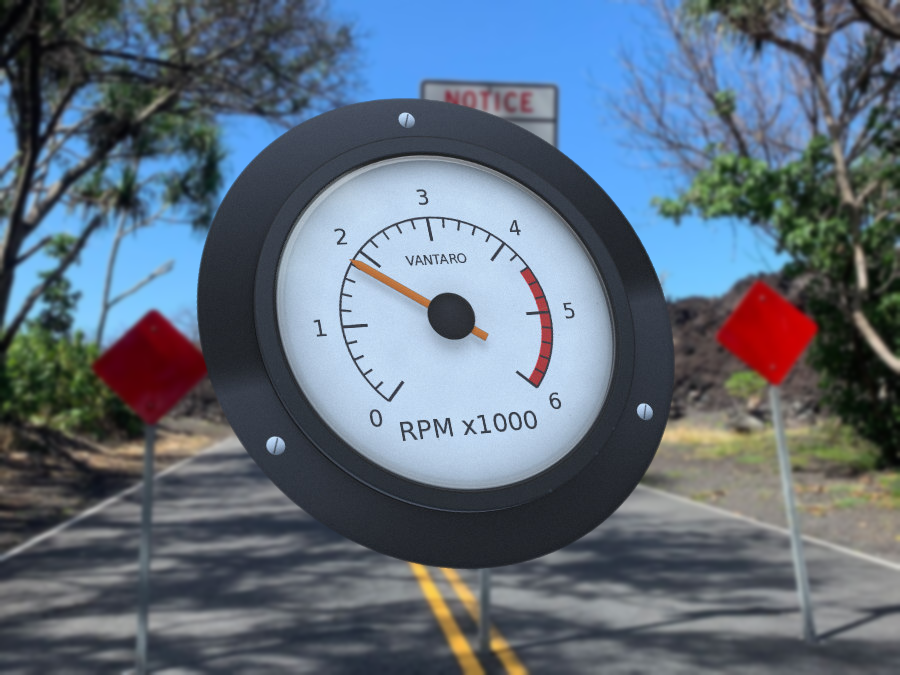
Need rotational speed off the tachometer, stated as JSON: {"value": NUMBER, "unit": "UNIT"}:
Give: {"value": 1800, "unit": "rpm"}
